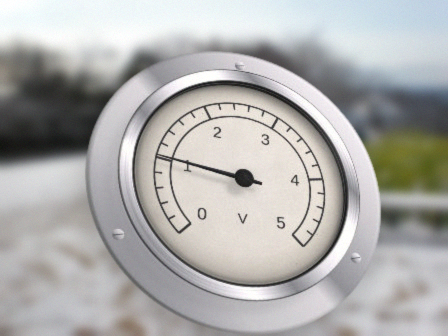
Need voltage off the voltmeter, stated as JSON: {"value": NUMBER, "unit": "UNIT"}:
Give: {"value": 1, "unit": "V"}
